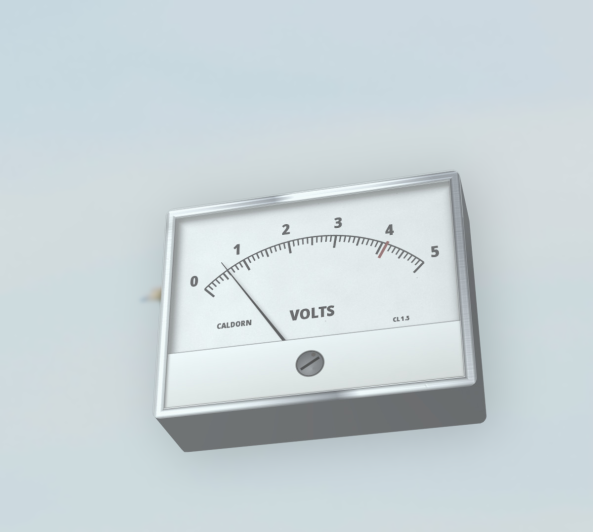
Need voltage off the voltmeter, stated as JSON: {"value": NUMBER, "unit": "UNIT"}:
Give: {"value": 0.6, "unit": "V"}
